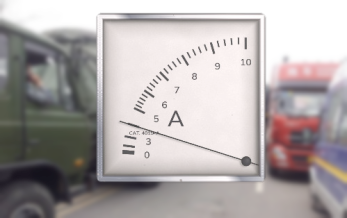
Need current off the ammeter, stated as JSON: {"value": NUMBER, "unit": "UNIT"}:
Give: {"value": 4, "unit": "A"}
